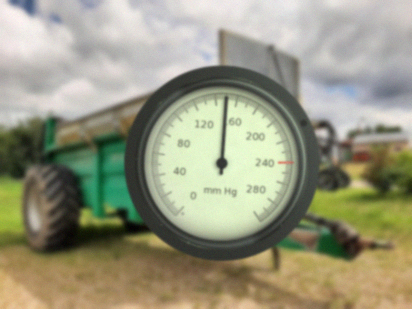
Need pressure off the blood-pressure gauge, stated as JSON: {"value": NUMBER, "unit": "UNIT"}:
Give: {"value": 150, "unit": "mmHg"}
